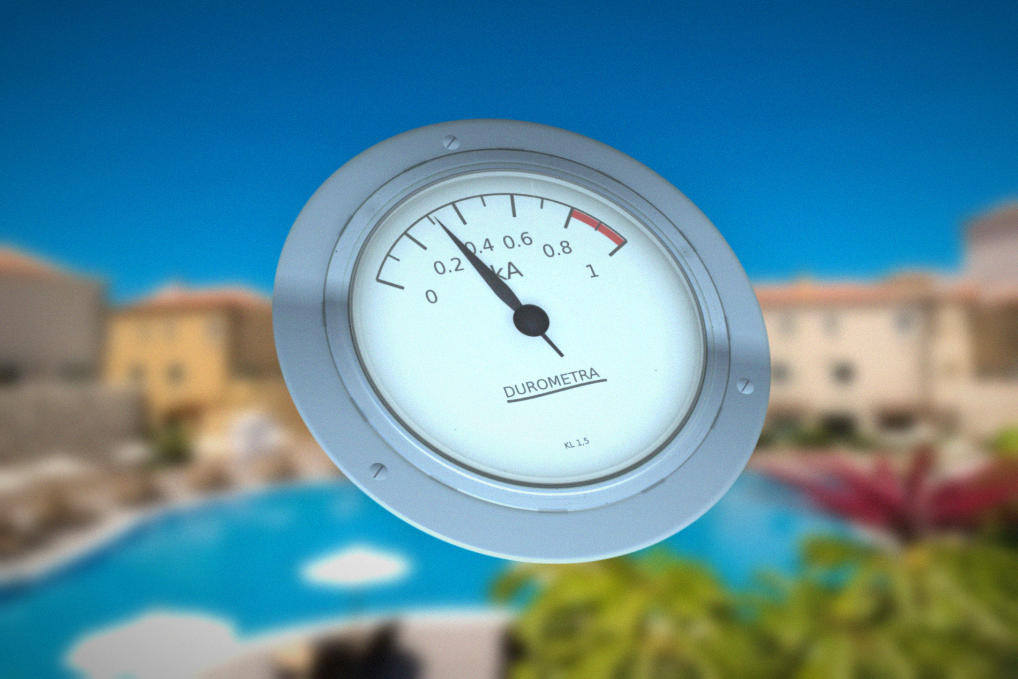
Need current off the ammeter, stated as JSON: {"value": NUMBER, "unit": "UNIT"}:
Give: {"value": 0.3, "unit": "kA"}
